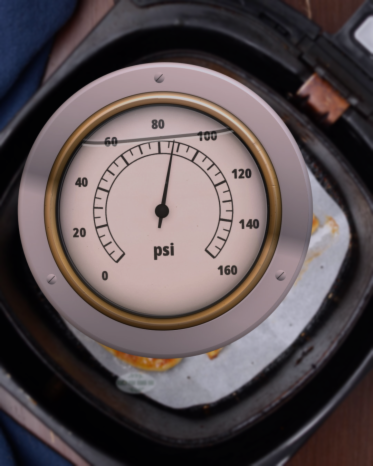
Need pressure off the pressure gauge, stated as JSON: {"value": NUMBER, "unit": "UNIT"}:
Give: {"value": 87.5, "unit": "psi"}
